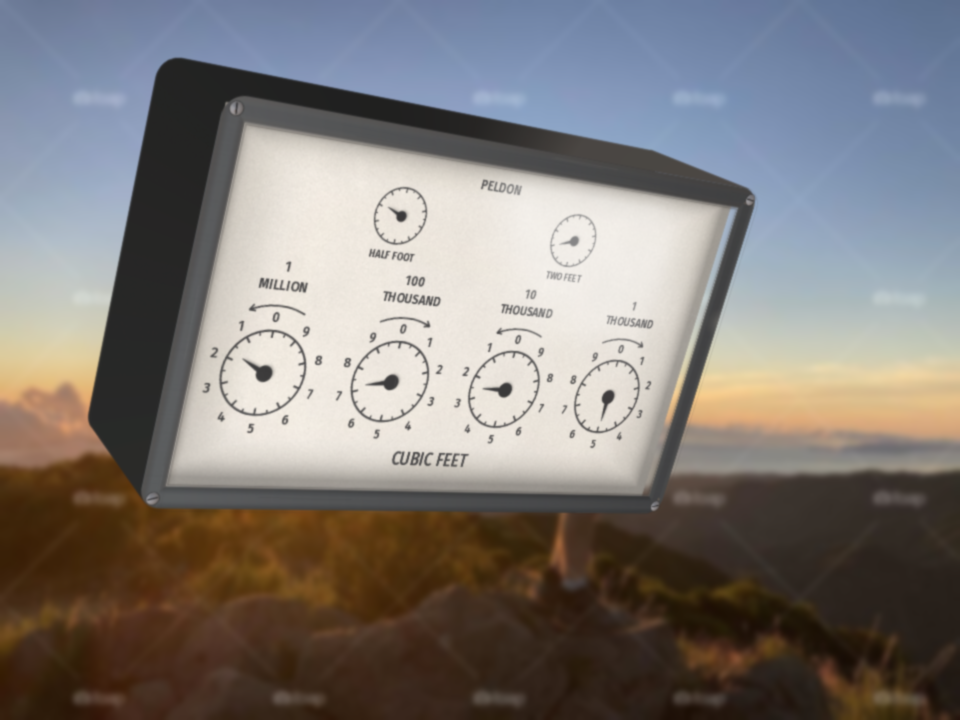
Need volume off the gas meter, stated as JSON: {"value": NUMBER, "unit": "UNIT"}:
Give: {"value": 172500, "unit": "ft³"}
